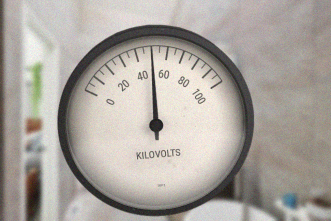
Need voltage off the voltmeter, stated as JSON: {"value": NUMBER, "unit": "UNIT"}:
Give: {"value": 50, "unit": "kV"}
